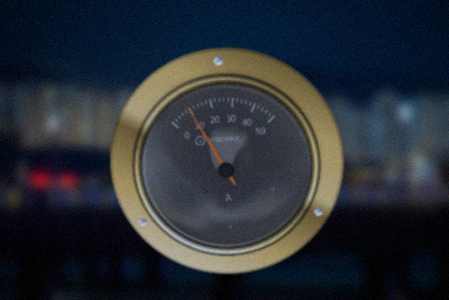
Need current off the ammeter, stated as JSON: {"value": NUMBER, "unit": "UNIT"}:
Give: {"value": 10, "unit": "A"}
